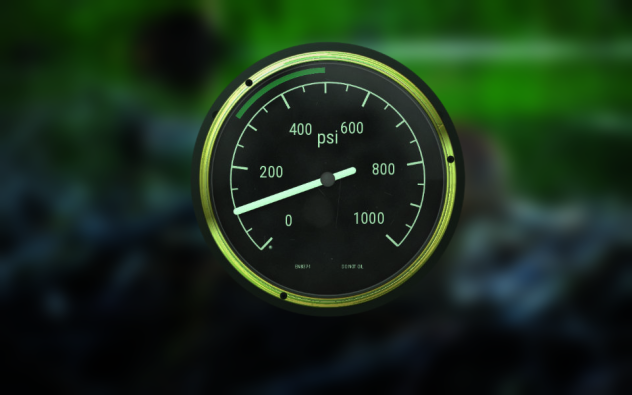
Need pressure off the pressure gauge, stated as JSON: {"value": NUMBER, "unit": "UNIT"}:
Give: {"value": 100, "unit": "psi"}
